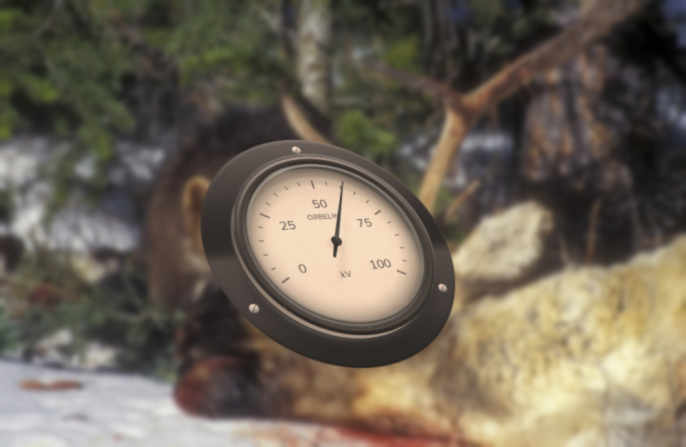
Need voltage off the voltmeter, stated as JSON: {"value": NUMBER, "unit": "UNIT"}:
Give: {"value": 60, "unit": "kV"}
